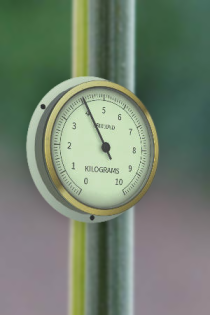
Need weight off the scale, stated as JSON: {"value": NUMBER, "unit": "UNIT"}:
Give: {"value": 4, "unit": "kg"}
